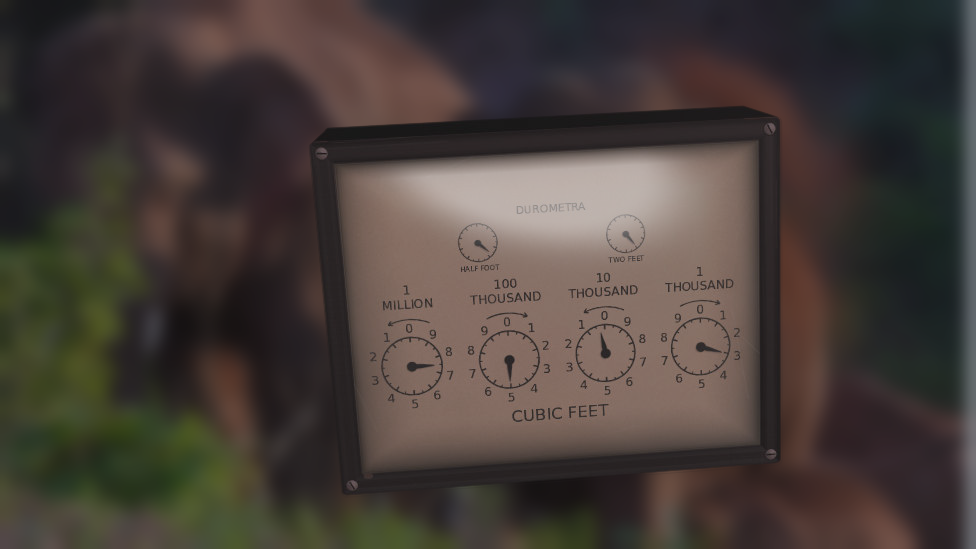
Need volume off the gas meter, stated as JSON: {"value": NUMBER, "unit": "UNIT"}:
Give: {"value": 750300, "unit": "ft³"}
